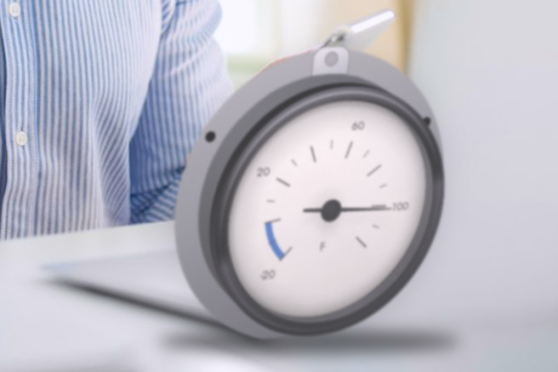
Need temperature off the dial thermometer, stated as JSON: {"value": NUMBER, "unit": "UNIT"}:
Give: {"value": 100, "unit": "°F"}
